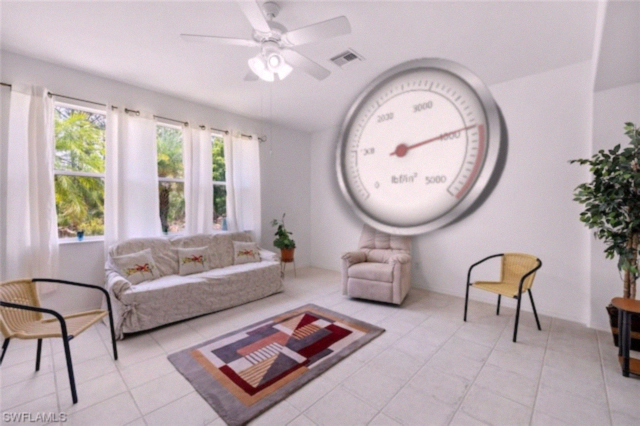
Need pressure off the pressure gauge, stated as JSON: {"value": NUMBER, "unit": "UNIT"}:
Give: {"value": 4000, "unit": "psi"}
